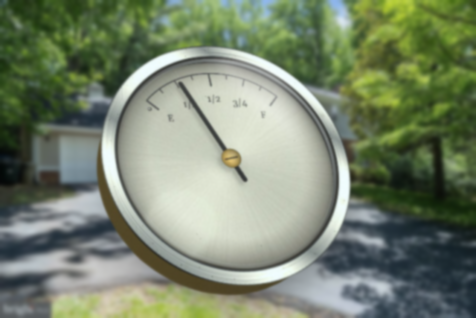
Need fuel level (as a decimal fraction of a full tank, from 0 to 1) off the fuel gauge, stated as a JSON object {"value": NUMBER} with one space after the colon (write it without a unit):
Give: {"value": 0.25}
